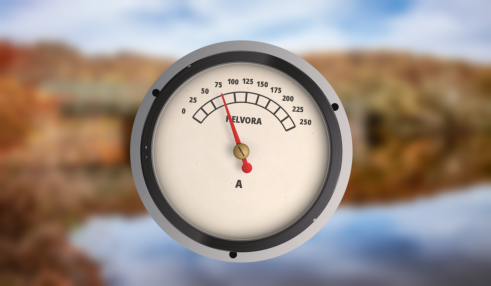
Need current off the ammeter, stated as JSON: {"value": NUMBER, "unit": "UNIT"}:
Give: {"value": 75, "unit": "A"}
